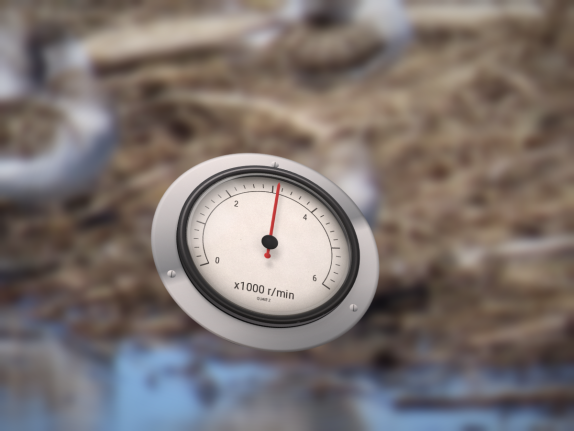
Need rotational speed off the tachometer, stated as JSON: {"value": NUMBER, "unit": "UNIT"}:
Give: {"value": 3100, "unit": "rpm"}
